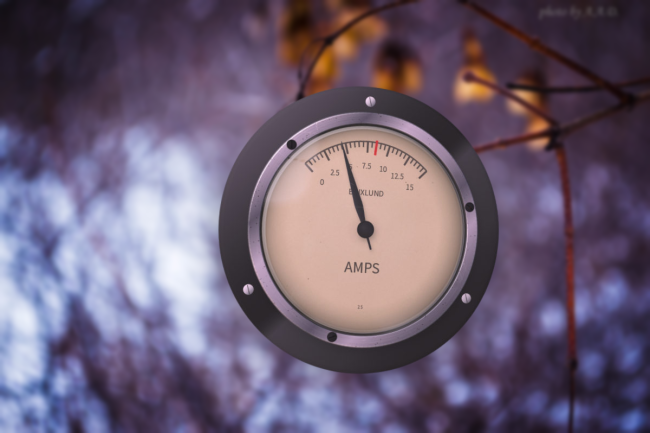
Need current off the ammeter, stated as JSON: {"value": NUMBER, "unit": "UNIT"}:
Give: {"value": 4.5, "unit": "A"}
